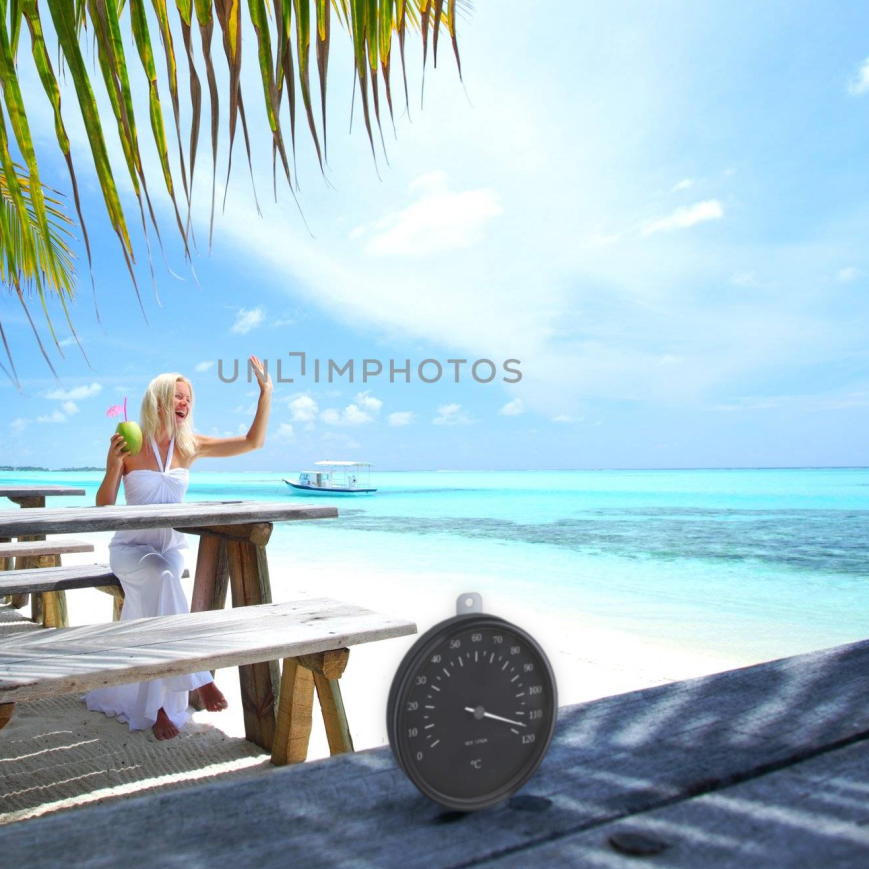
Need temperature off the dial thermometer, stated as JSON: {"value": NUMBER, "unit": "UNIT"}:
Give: {"value": 115, "unit": "°C"}
